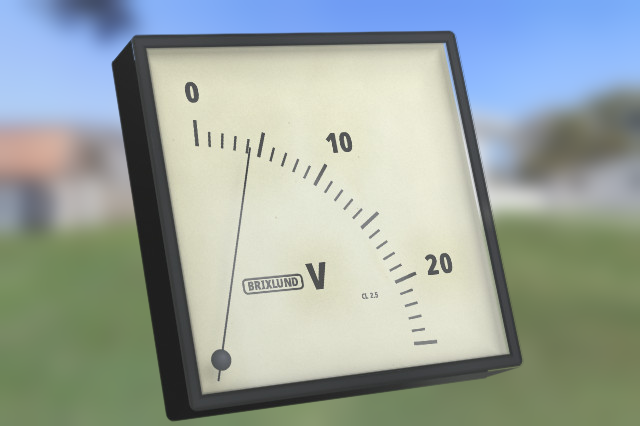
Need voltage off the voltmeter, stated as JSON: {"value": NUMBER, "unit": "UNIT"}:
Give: {"value": 4, "unit": "V"}
